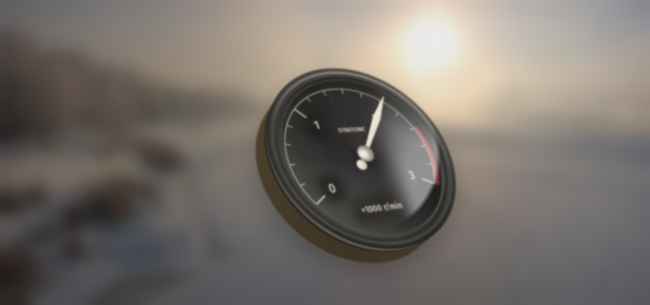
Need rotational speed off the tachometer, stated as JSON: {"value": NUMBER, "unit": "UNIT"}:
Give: {"value": 2000, "unit": "rpm"}
